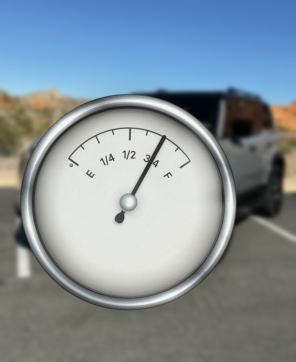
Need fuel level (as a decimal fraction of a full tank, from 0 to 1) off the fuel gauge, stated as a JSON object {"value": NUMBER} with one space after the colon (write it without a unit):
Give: {"value": 0.75}
